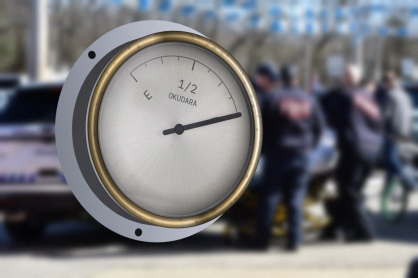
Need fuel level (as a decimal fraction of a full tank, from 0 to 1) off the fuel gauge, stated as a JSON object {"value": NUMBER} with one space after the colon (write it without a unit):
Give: {"value": 1}
